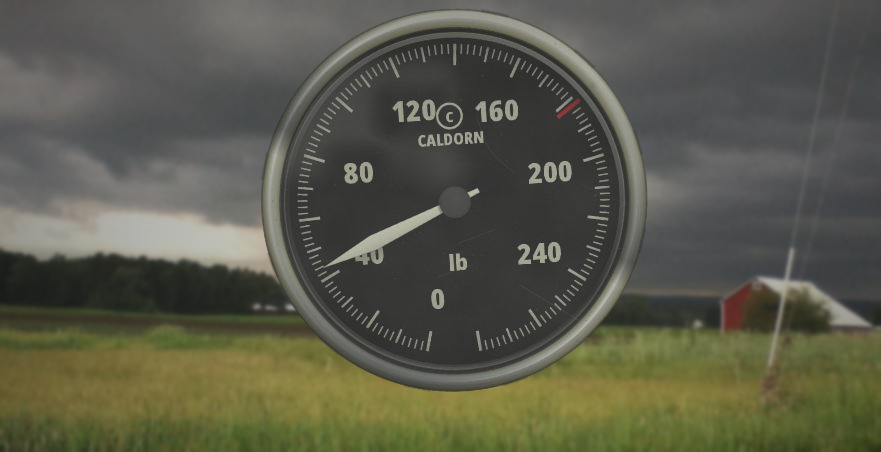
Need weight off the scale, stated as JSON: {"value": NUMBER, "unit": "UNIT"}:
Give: {"value": 44, "unit": "lb"}
